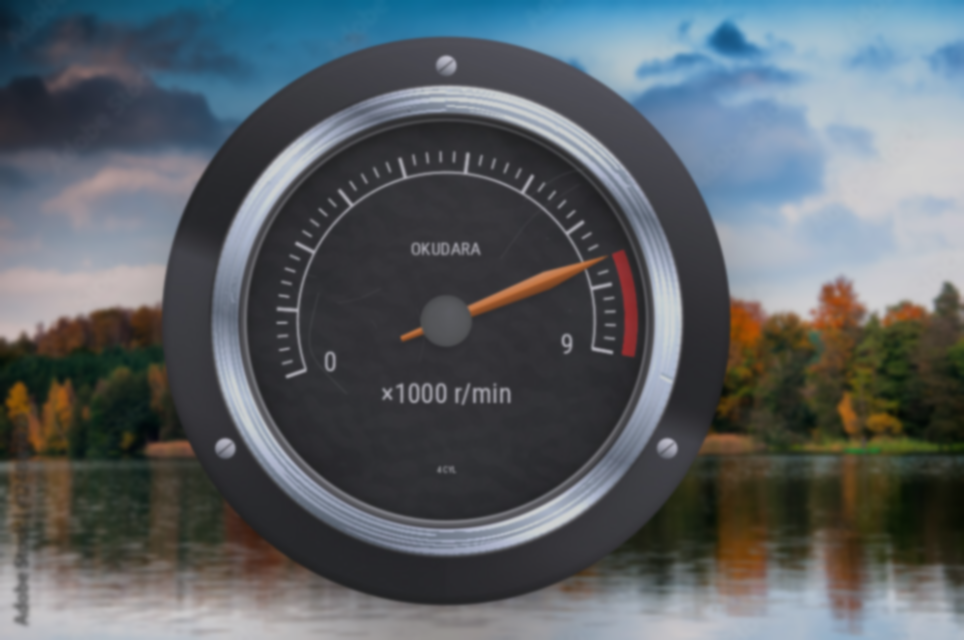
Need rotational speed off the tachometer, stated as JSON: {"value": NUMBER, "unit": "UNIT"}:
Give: {"value": 7600, "unit": "rpm"}
